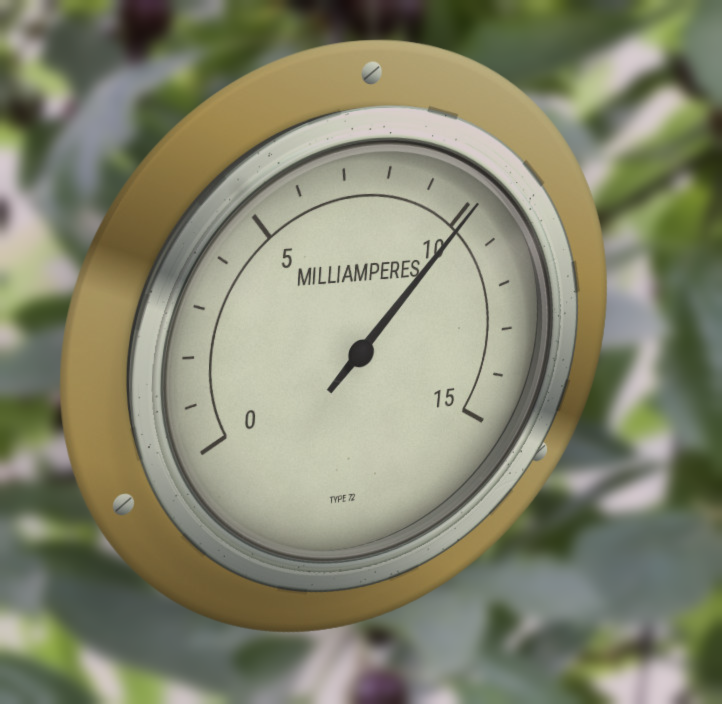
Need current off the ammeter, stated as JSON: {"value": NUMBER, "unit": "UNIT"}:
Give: {"value": 10, "unit": "mA"}
